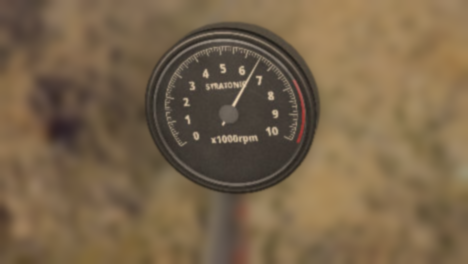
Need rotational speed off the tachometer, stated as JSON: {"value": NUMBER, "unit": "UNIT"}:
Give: {"value": 6500, "unit": "rpm"}
